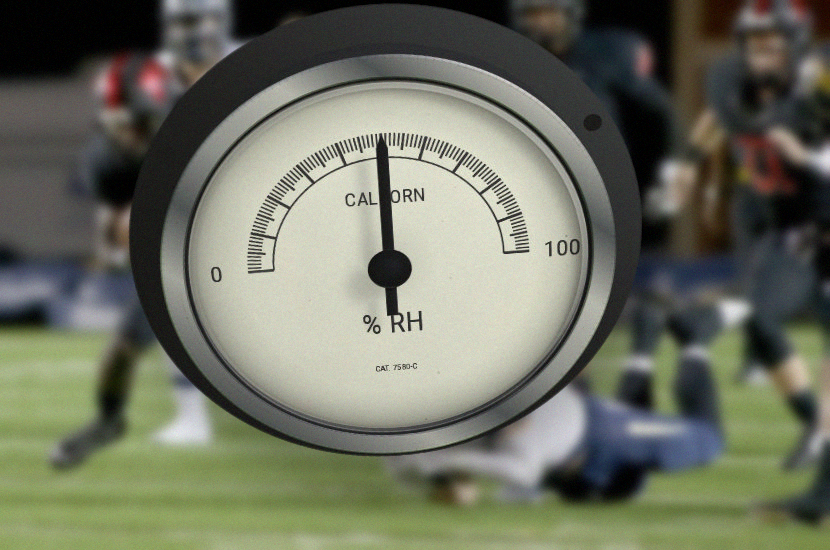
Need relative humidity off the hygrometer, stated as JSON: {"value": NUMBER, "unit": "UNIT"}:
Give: {"value": 50, "unit": "%"}
